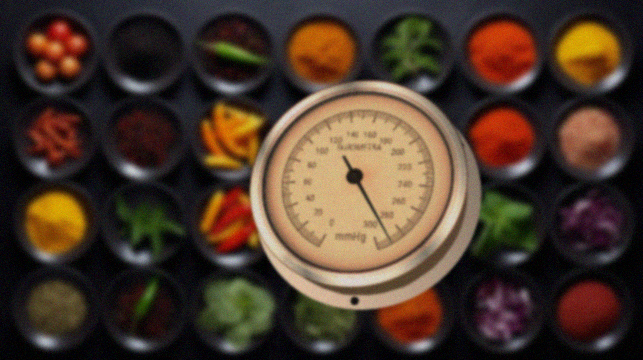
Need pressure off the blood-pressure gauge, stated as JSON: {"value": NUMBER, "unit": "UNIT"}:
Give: {"value": 290, "unit": "mmHg"}
